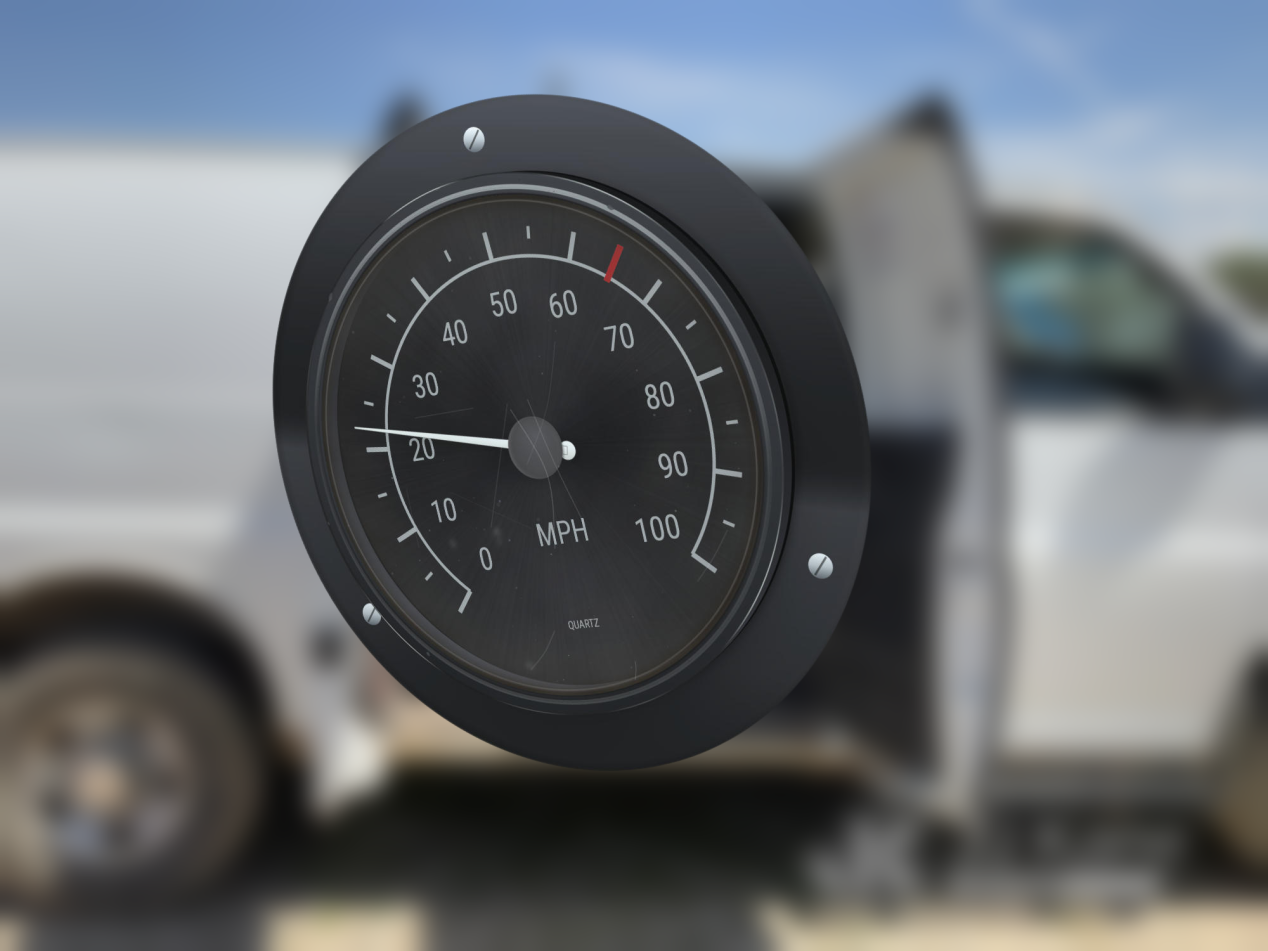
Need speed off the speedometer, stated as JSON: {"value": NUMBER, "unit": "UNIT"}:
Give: {"value": 22.5, "unit": "mph"}
